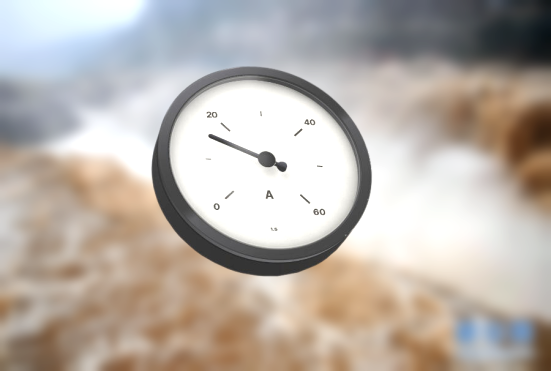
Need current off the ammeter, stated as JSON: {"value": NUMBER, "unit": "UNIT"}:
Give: {"value": 15, "unit": "A"}
